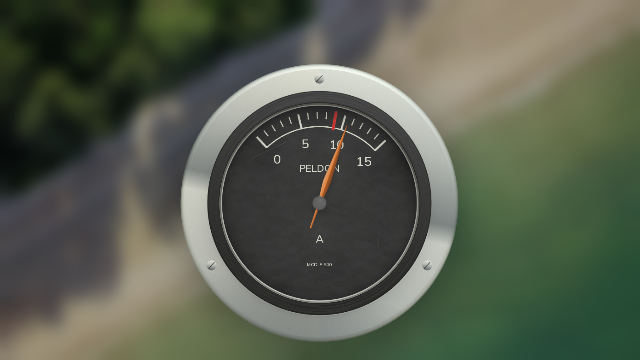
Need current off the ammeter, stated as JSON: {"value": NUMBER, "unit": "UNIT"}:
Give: {"value": 10.5, "unit": "A"}
